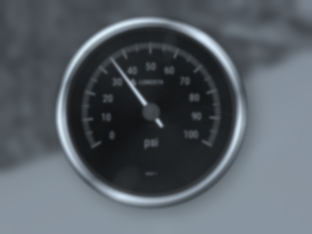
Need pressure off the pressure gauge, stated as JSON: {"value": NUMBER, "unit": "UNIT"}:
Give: {"value": 35, "unit": "psi"}
